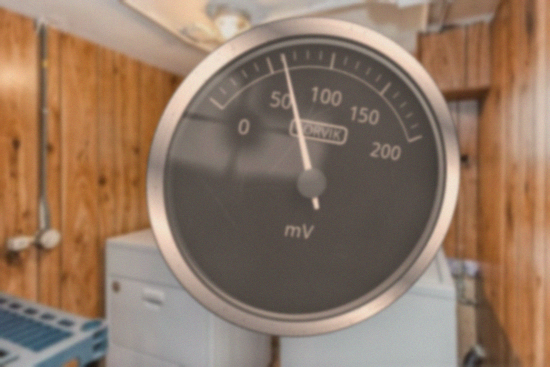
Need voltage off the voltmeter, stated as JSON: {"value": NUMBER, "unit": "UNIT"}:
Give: {"value": 60, "unit": "mV"}
